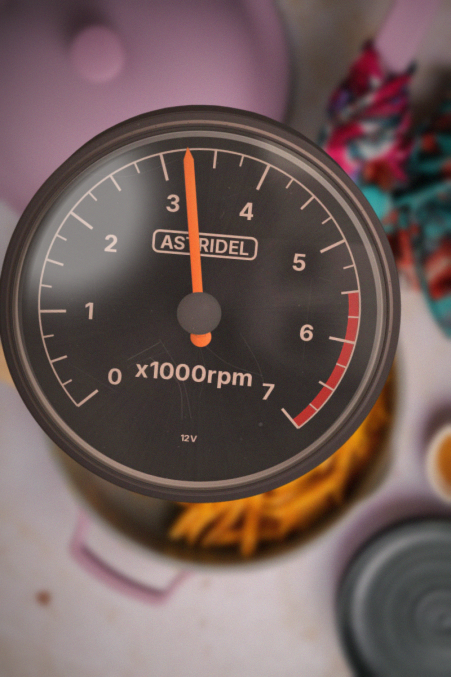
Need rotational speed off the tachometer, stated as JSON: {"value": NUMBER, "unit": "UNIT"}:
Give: {"value": 3250, "unit": "rpm"}
